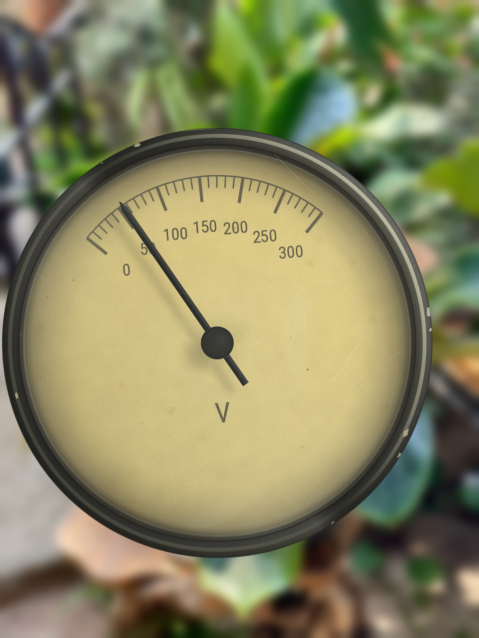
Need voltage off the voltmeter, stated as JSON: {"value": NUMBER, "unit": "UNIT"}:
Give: {"value": 55, "unit": "V"}
